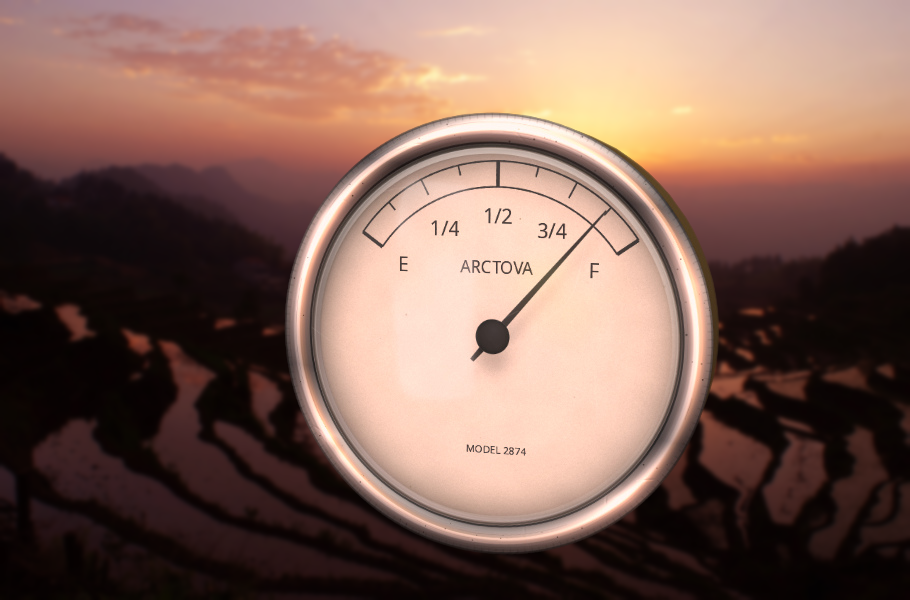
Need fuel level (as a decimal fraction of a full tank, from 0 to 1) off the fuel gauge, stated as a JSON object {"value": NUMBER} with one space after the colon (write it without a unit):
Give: {"value": 0.875}
